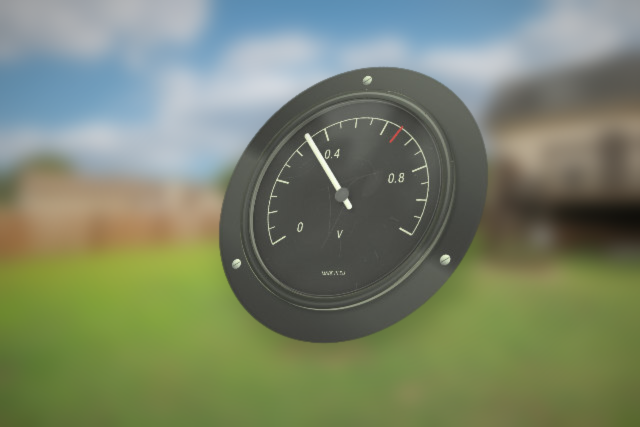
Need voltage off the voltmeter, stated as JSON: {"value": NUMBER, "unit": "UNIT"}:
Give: {"value": 0.35, "unit": "V"}
